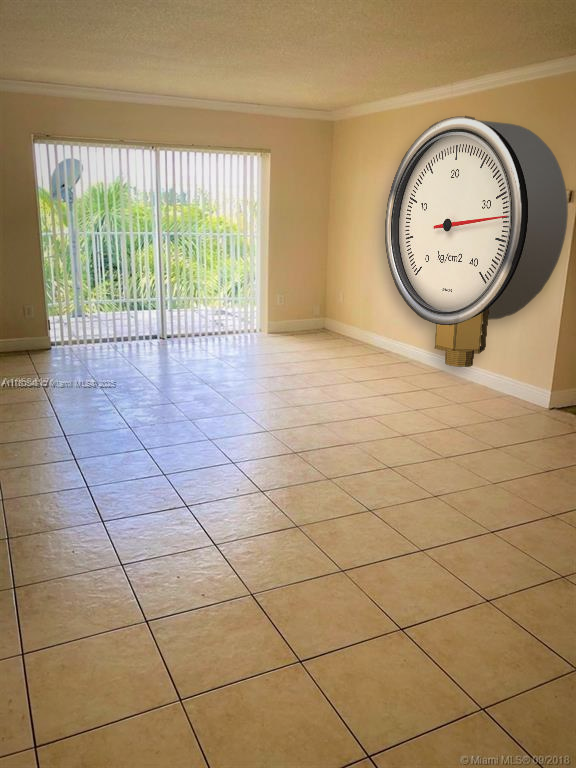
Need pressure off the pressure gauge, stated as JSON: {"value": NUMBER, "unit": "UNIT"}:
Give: {"value": 32.5, "unit": "kg/cm²"}
